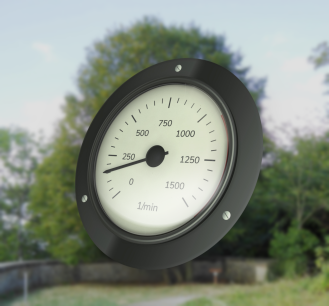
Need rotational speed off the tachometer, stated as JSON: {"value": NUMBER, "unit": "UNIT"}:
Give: {"value": 150, "unit": "rpm"}
